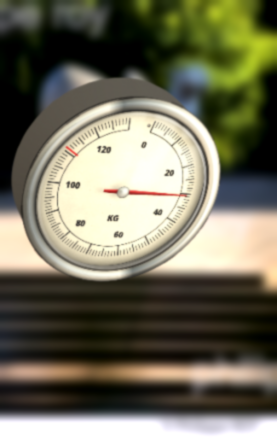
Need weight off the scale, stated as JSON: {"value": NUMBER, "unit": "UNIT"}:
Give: {"value": 30, "unit": "kg"}
